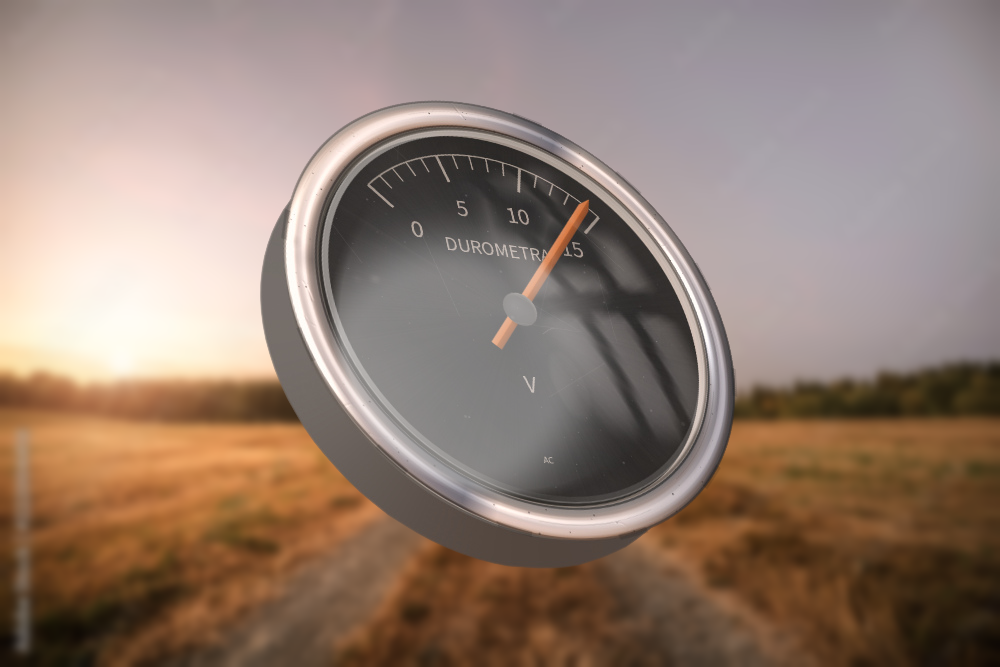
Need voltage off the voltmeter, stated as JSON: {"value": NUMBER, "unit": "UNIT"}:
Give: {"value": 14, "unit": "V"}
